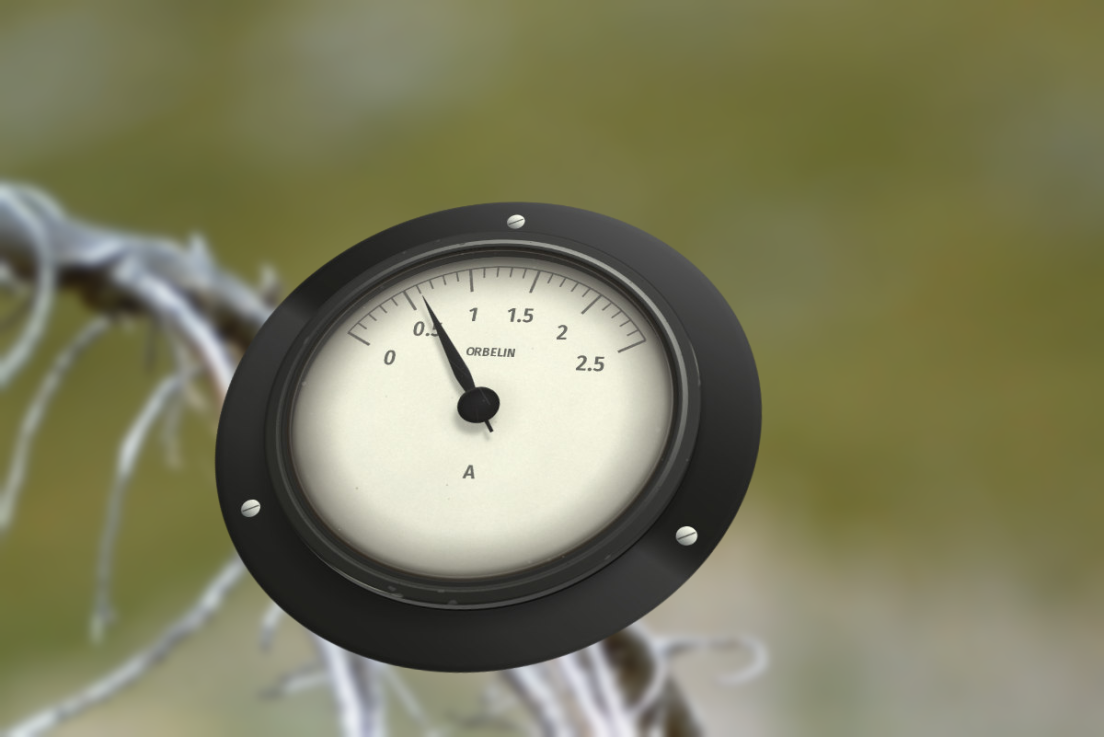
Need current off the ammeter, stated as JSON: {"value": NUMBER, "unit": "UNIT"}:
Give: {"value": 0.6, "unit": "A"}
